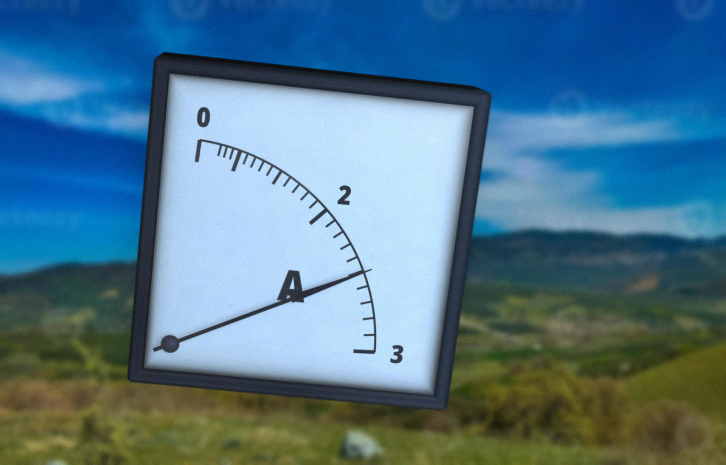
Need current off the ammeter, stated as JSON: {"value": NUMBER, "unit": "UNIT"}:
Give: {"value": 2.5, "unit": "A"}
